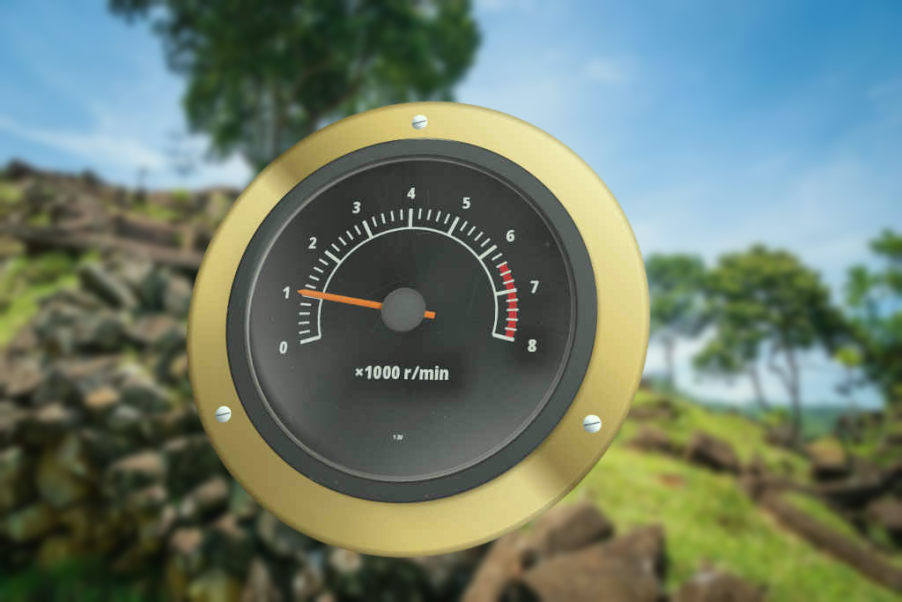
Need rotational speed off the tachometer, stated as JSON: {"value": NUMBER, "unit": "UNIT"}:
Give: {"value": 1000, "unit": "rpm"}
